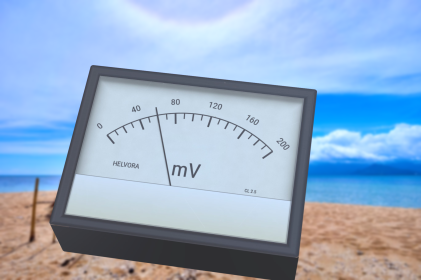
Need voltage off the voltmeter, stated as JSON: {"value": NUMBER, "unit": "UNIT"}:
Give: {"value": 60, "unit": "mV"}
